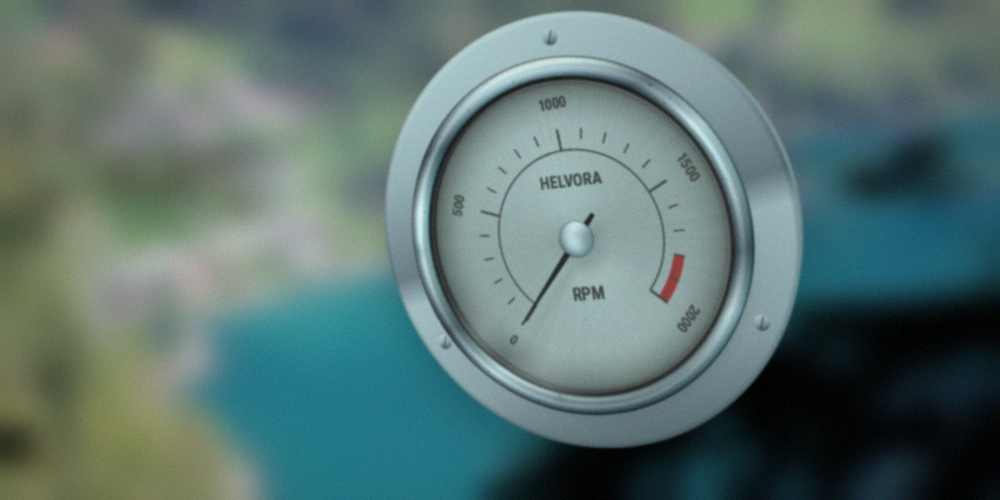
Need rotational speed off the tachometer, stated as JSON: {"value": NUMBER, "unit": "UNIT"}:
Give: {"value": 0, "unit": "rpm"}
